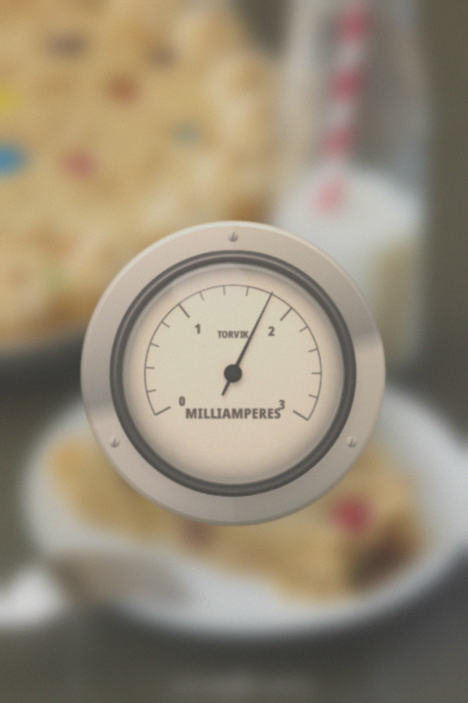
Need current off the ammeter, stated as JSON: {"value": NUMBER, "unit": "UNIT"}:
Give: {"value": 1.8, "unit": "mA"}
